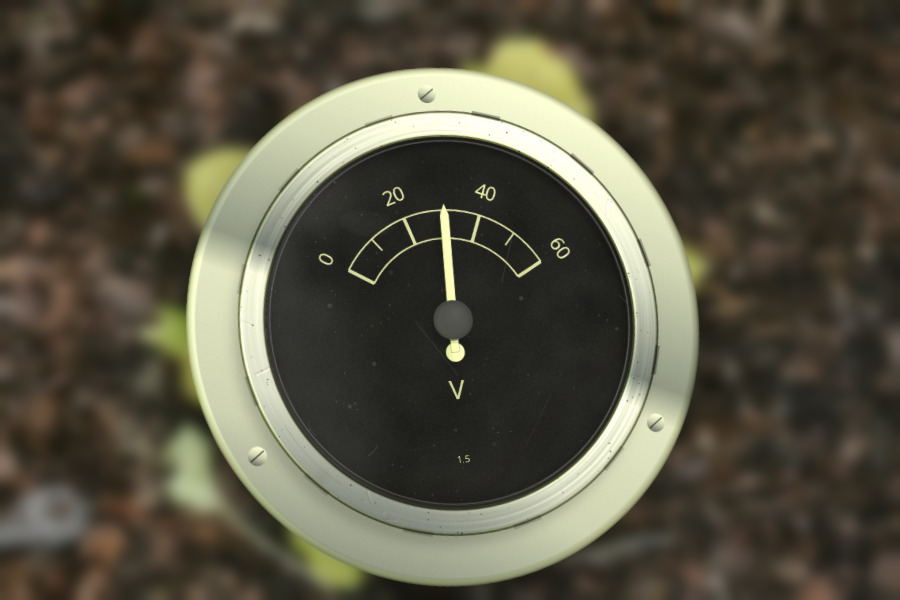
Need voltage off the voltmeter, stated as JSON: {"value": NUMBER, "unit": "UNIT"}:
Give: {"value": 30, "unit": "V"}
